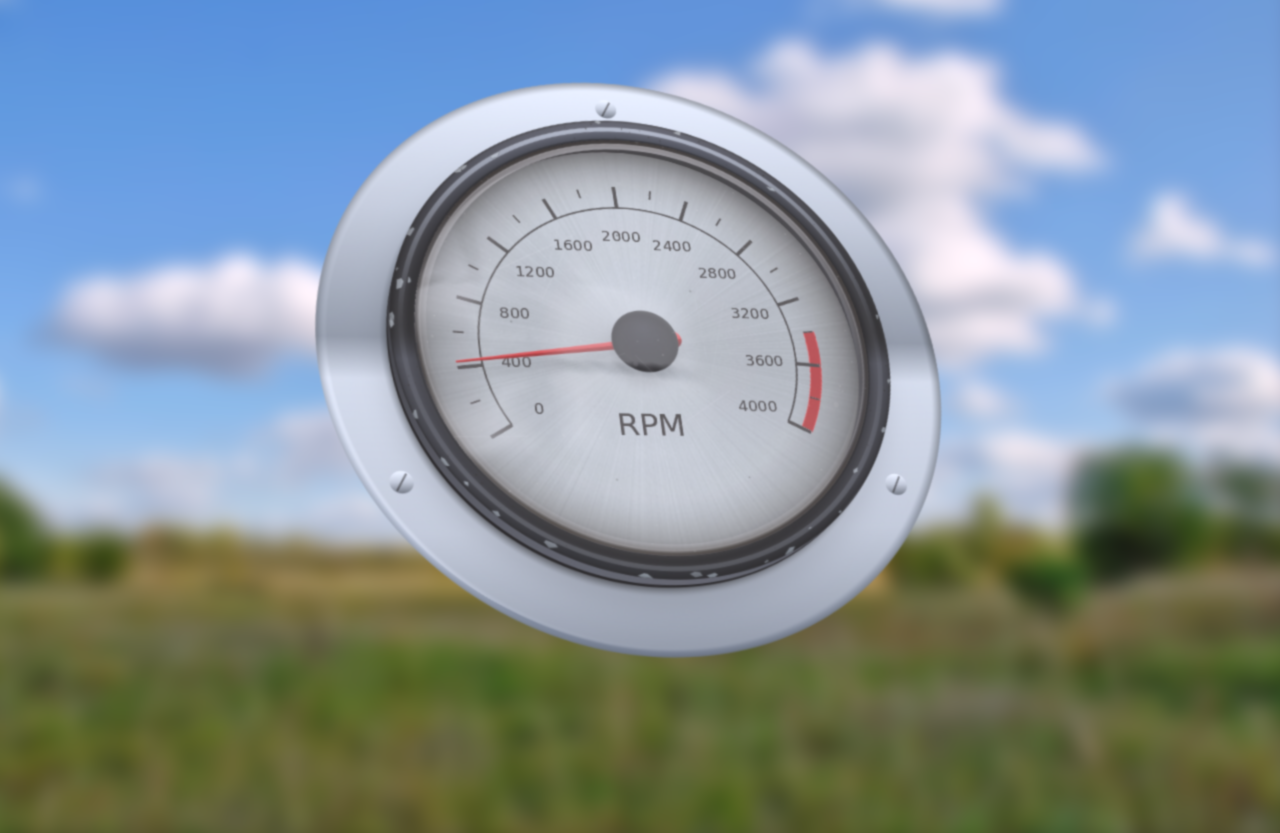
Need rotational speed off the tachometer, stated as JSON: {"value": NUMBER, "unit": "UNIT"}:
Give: {"value": 400, "unit": "rpm"}
